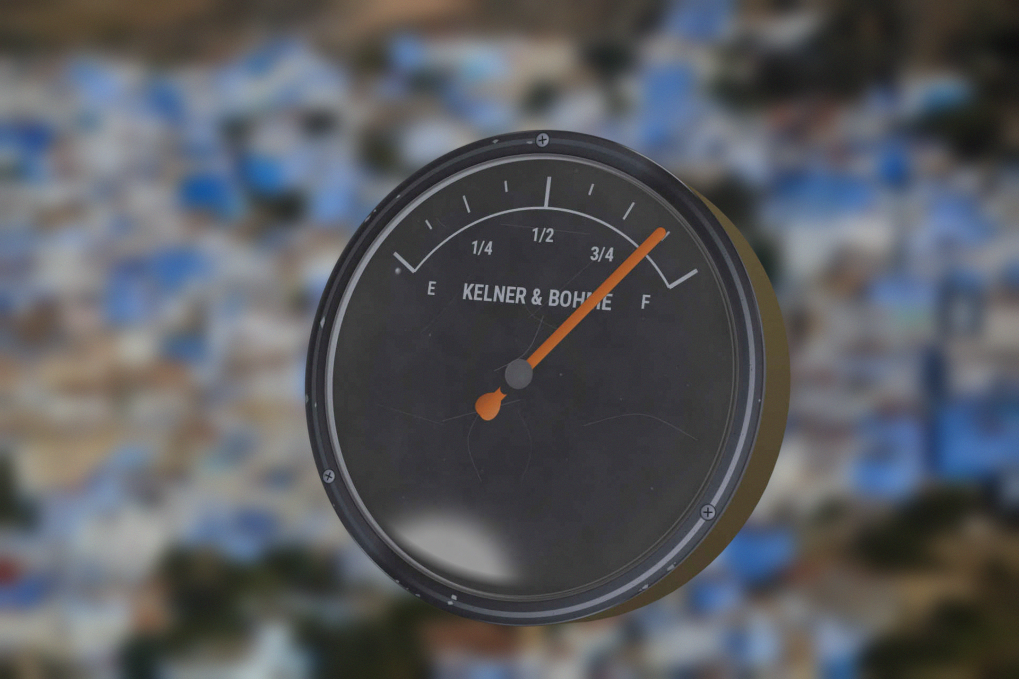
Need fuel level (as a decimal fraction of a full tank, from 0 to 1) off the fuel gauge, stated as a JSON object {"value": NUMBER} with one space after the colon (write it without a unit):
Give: {"value": 0.875}
